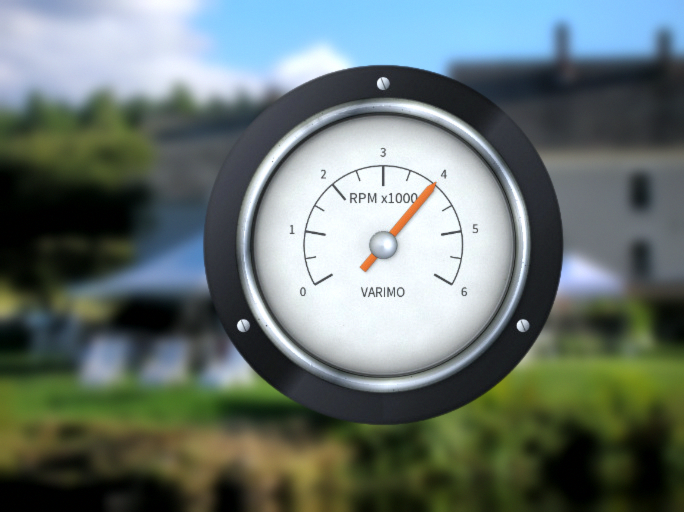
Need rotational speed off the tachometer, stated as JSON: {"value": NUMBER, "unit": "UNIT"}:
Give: {"value": 4000, "unit": "rpm"}
